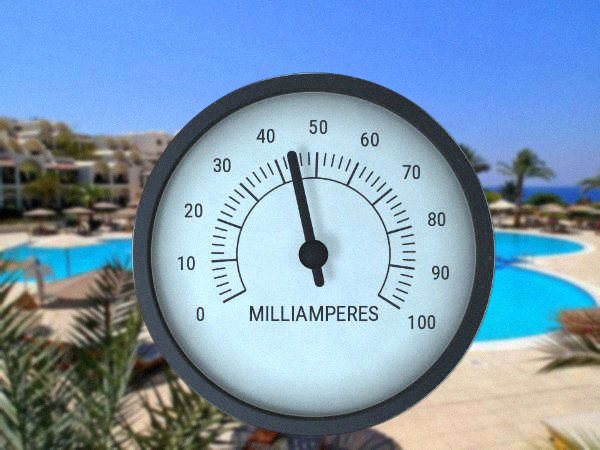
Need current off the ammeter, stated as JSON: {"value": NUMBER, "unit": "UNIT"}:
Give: {"value": 44, "unit": "mA"}
